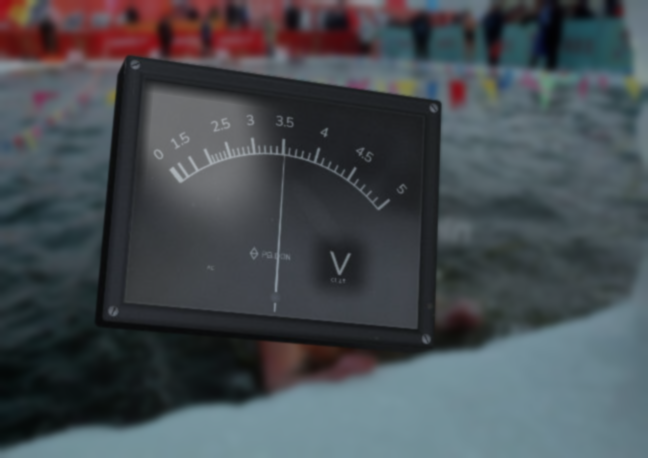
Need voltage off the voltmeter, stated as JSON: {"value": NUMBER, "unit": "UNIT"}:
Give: {"value": 3.5, "unit": "V"}
